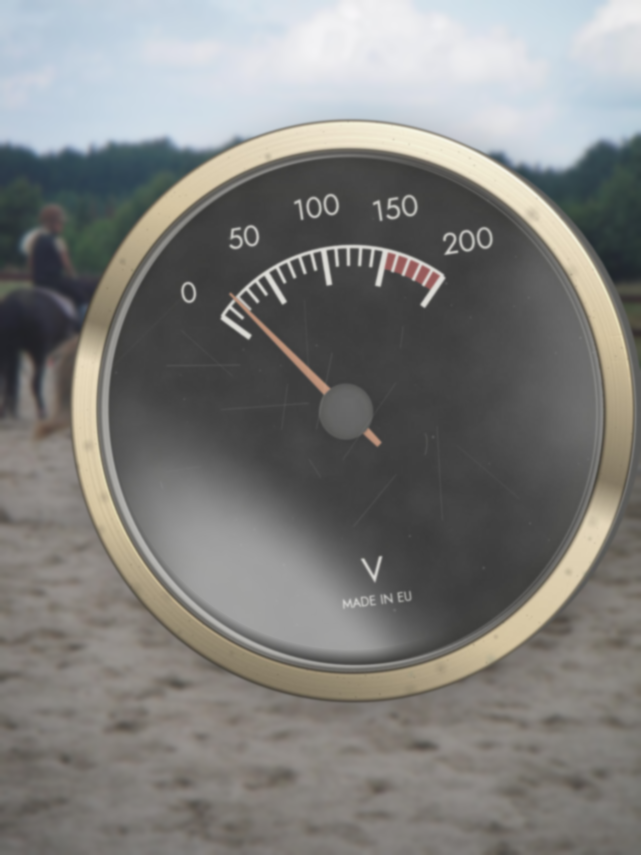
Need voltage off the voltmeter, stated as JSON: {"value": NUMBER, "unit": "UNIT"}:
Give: {"value": 20, "unit": "V"}
